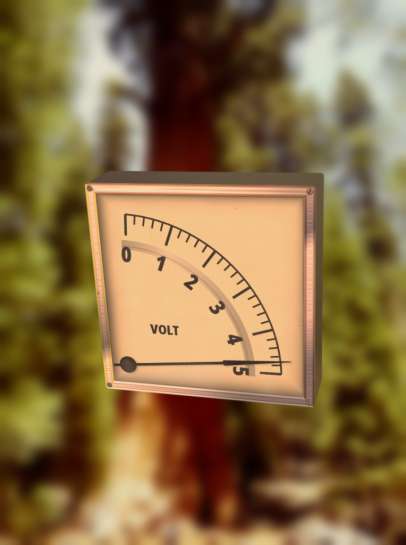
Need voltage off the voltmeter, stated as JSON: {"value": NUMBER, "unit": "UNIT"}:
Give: {"value": 4.7, "unit": "V"}
